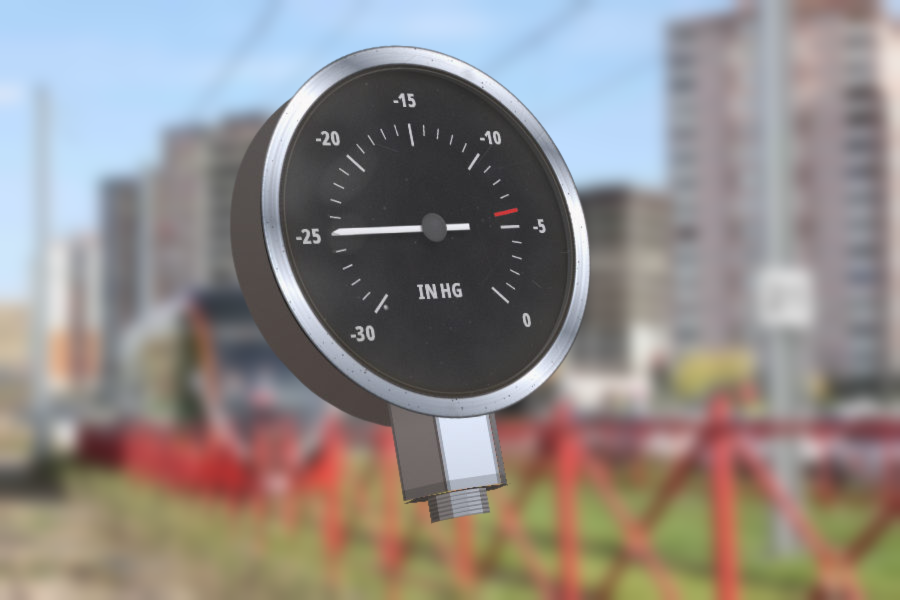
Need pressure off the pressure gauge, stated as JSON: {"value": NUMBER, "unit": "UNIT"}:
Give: {"value": -25, "unit": "inHg"}
